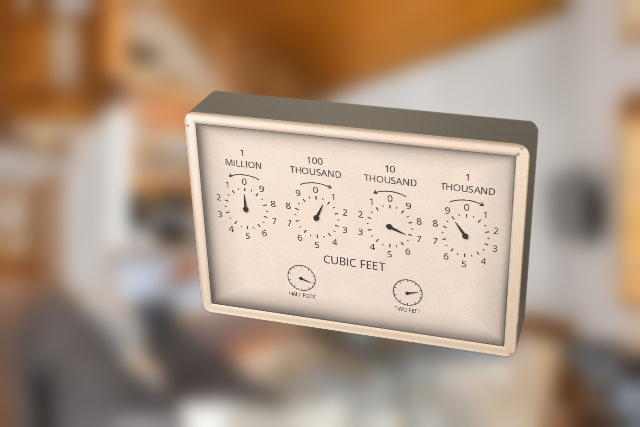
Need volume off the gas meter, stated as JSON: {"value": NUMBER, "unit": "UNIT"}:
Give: {"value": 6900, "unit": "ft³"}
